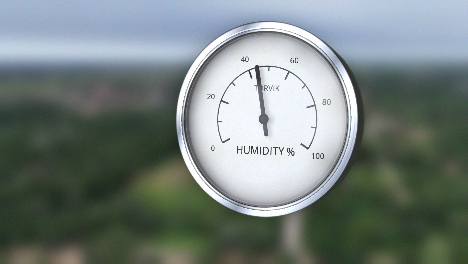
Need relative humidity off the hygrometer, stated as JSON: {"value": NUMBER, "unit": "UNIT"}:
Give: {"value": 45, "unit": "%"}
